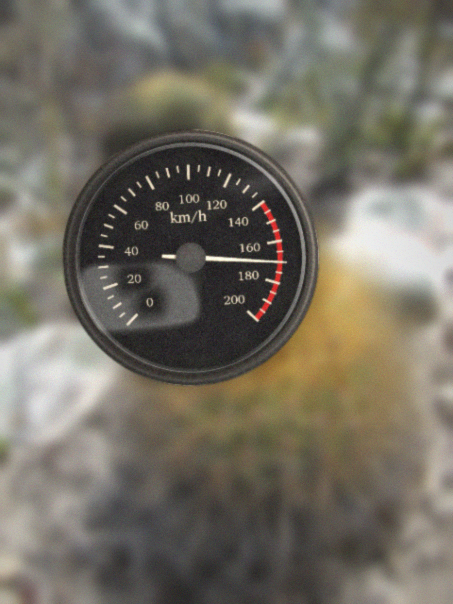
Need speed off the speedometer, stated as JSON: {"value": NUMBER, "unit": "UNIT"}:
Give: {"value": 170, "unit": "km/h"}
